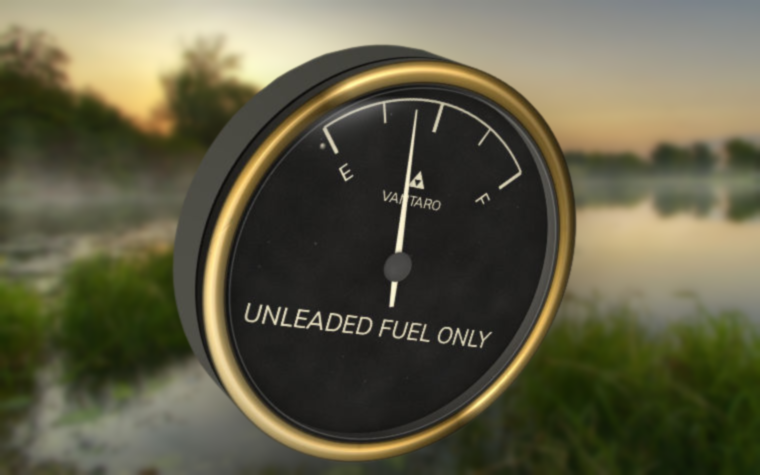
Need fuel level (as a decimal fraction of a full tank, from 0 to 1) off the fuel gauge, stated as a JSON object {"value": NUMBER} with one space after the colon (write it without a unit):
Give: {"value": 0.375}
